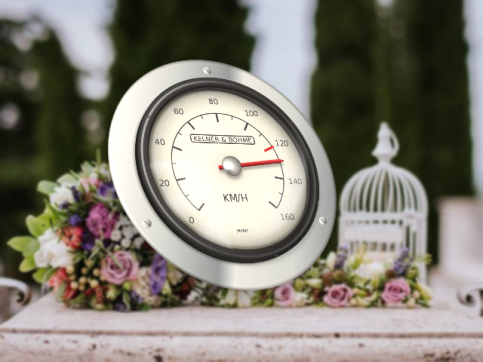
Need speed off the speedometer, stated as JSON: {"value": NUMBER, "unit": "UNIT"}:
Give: {"value": 130, "unit": "km/h"}
